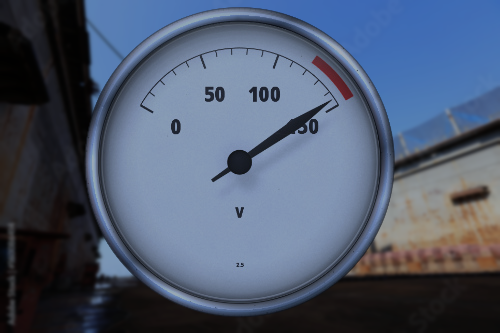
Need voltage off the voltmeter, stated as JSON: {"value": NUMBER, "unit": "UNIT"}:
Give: {"value": 145, "unit": "V"}
